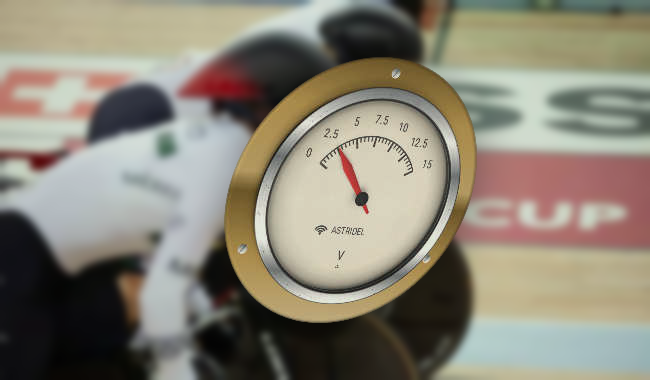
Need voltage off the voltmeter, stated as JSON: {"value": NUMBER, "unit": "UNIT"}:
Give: {"value": 2.5, "unit": "V"}
